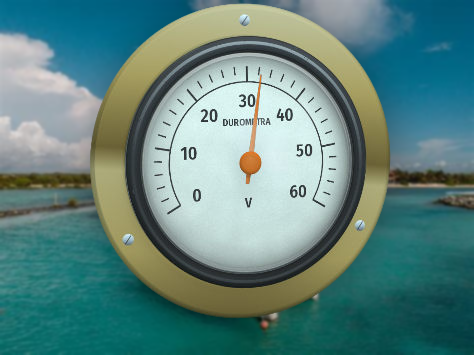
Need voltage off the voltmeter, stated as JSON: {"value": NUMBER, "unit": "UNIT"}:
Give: {"value": 32, "unit": "V"}
